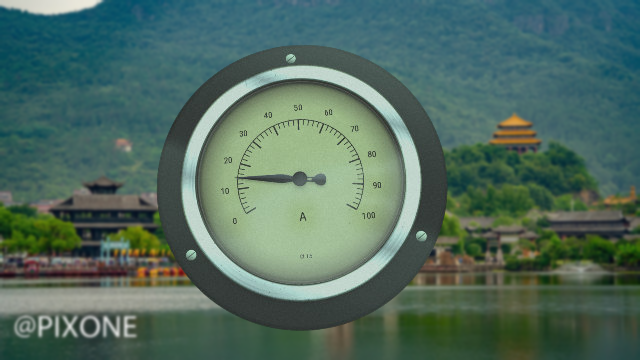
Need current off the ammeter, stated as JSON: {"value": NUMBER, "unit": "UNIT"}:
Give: {"value": 14, "unit": "A"}
